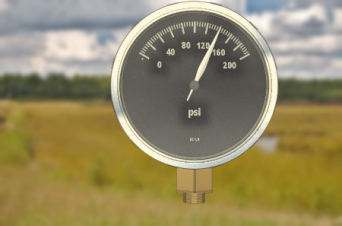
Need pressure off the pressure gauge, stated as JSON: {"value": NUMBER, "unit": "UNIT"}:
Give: {"value": 140, "unit": "psi"}
